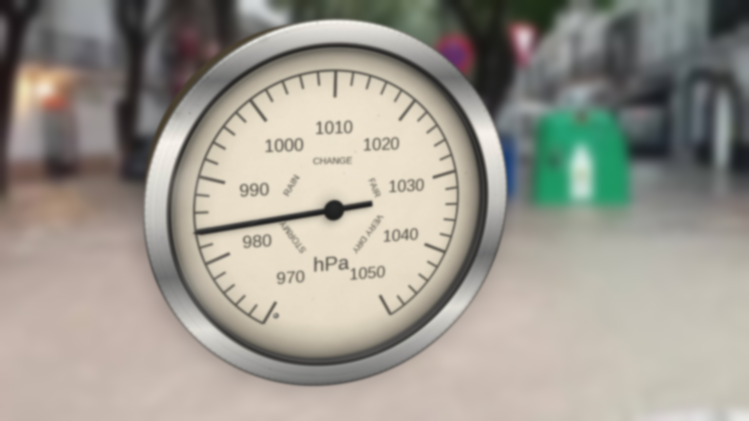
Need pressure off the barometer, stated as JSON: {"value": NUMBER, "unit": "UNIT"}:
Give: {"value": 984, "unit": "hPa"}
